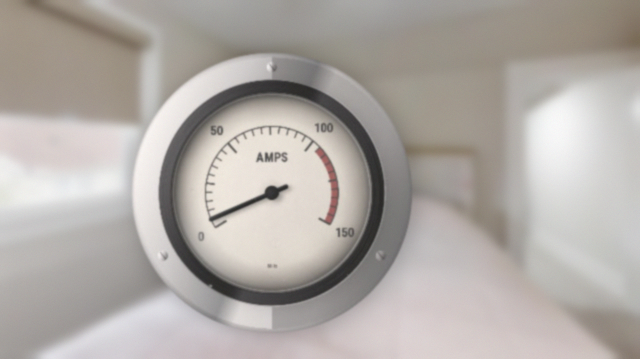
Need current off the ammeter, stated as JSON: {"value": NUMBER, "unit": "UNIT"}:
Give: {"value": 5, "unit": "A"}
